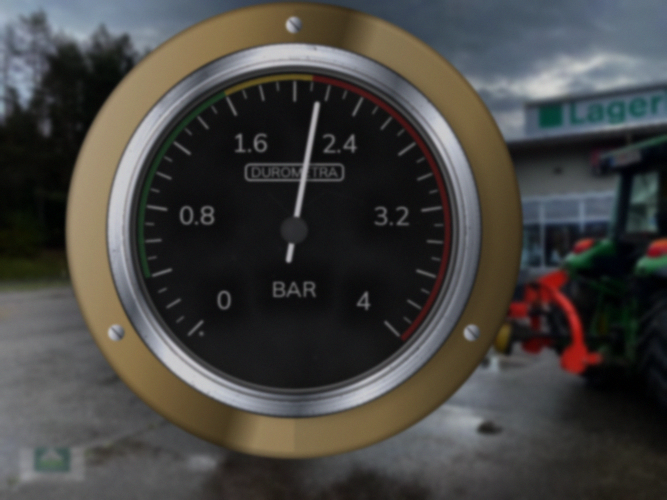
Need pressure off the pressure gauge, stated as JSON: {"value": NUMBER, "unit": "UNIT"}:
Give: {"value": 2.15, "unit": "bar"}
